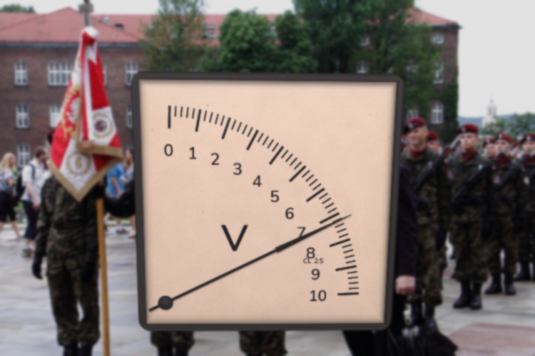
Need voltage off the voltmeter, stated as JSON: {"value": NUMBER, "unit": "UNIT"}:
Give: {"value": 7.2, "unit": "V"}
